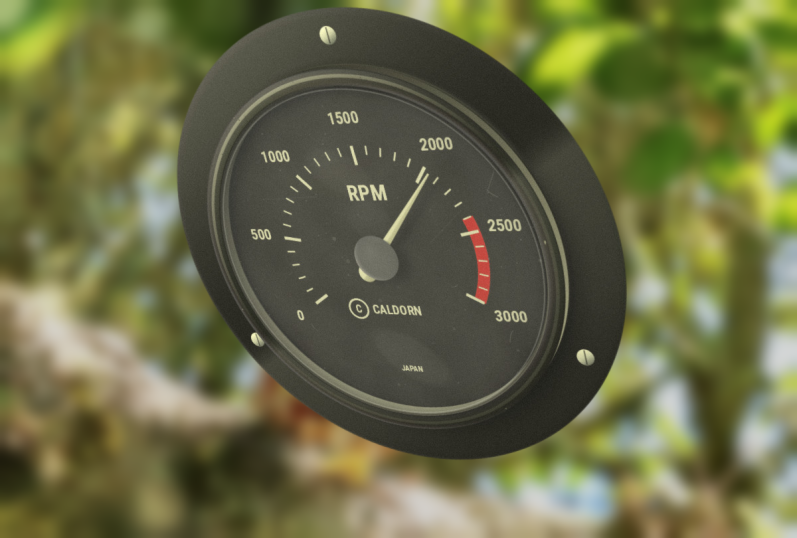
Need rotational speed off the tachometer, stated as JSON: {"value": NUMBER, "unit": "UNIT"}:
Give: {"value": 2050, "unit": "rpm"}
